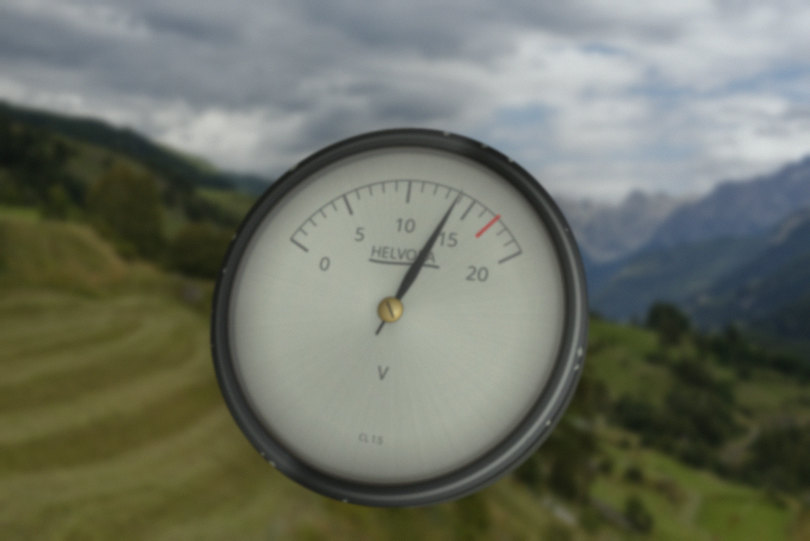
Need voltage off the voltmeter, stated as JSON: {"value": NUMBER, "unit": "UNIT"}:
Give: {"value": 14, "unit": "V"}
